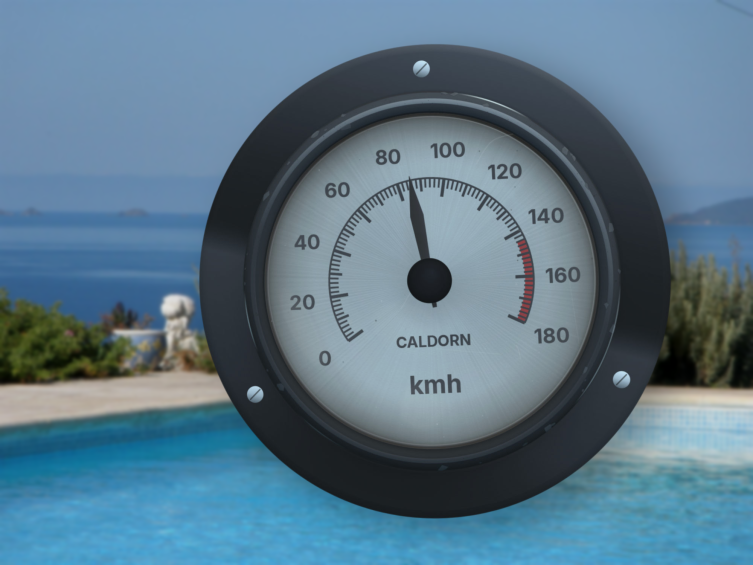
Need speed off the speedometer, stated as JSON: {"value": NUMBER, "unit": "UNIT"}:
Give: {"value": 86, "unit": "km/h"}
